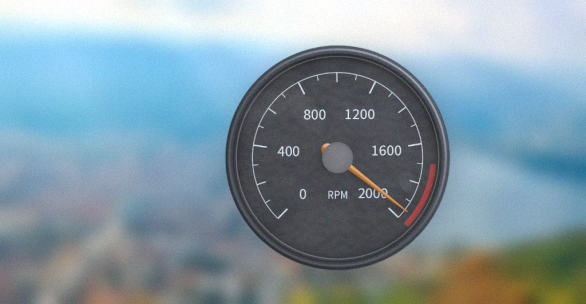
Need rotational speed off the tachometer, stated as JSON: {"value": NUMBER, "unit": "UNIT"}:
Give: {"value": 1950, "unit": "rpm"}
